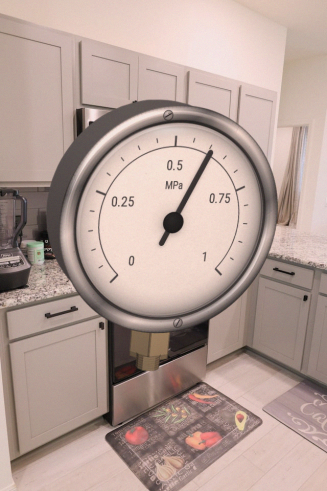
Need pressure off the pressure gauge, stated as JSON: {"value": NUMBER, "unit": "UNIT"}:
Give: {"value": 0.6, "unit": "MPa"}
